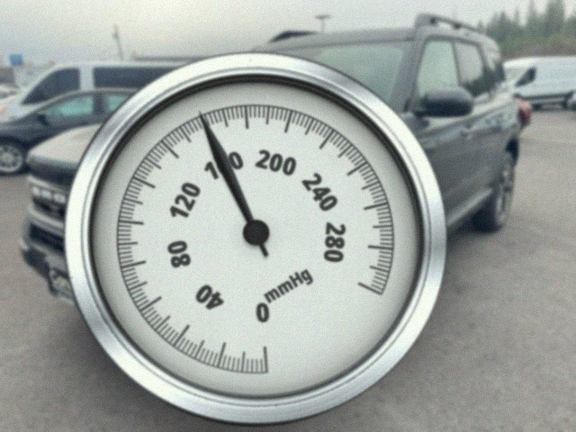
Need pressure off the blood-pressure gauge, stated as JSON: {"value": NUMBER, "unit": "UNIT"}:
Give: {"value": 160, "unit": "mmHg"}
